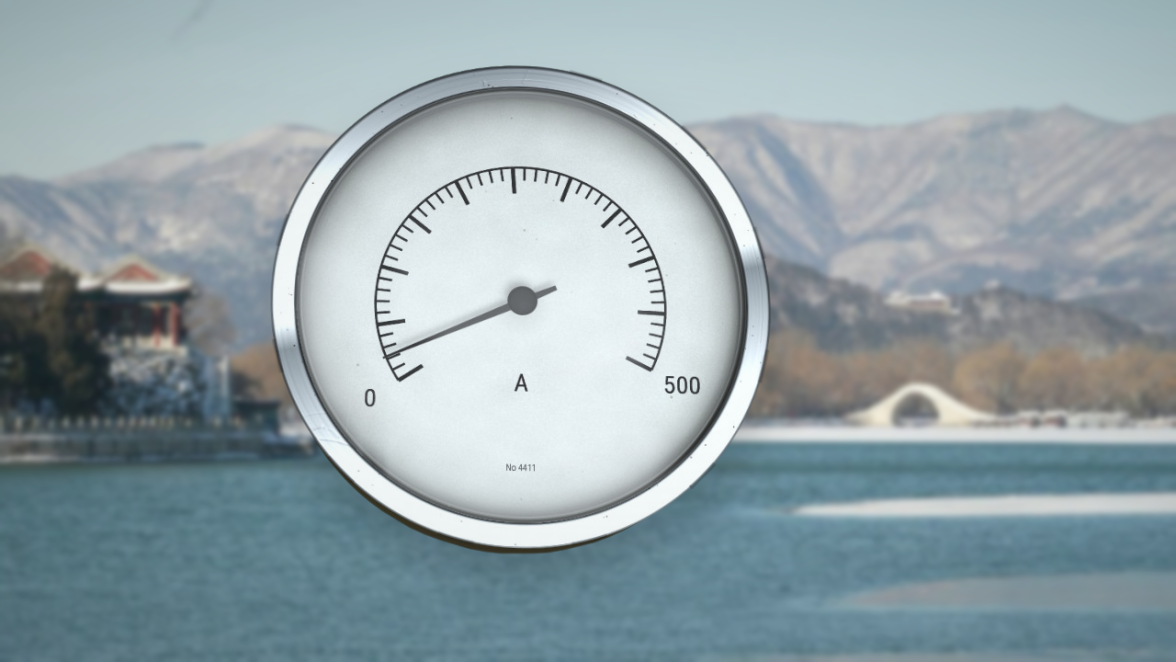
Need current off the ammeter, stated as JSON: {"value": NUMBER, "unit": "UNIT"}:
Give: {"value": 20, "unit": "A"}
